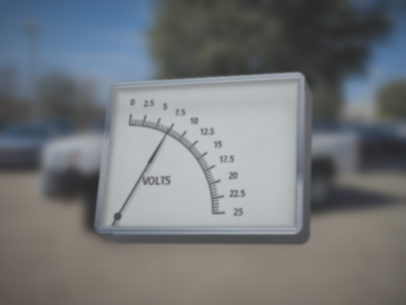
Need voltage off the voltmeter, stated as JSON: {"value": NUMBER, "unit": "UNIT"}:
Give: {"value": 7.5, "unit": "V"}
